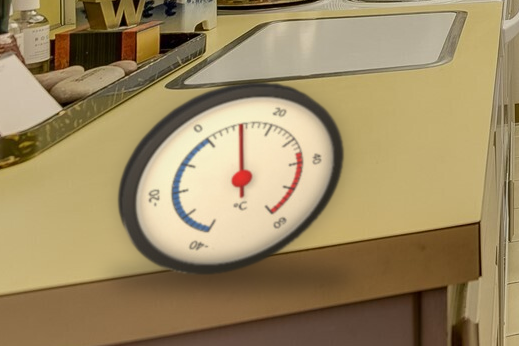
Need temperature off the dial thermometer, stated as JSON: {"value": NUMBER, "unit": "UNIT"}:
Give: {"value": 10, "unit": "°C"}
